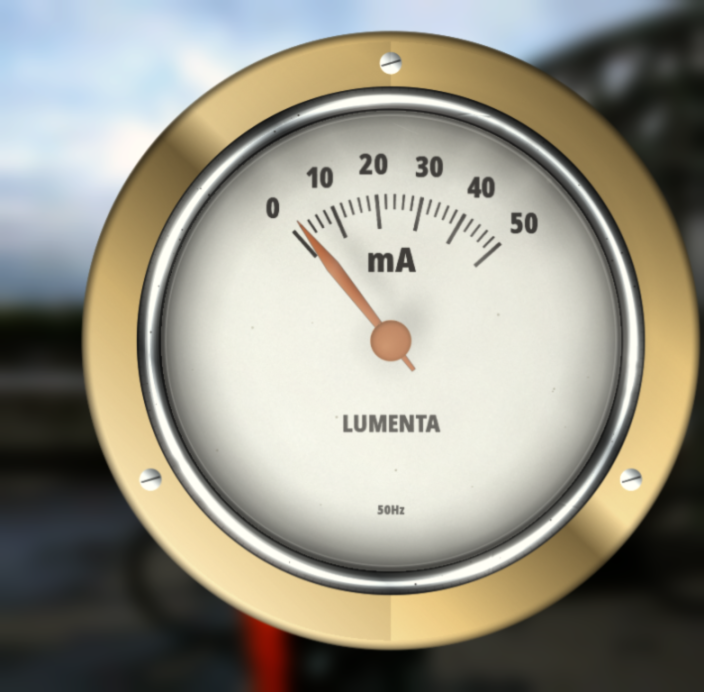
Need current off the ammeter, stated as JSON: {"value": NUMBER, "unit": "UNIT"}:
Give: {"value": 2, "unit": "mA"}
